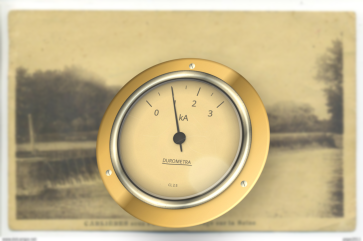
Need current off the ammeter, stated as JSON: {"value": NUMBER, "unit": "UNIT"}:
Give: {"value": 1, "unit": "kA"}
